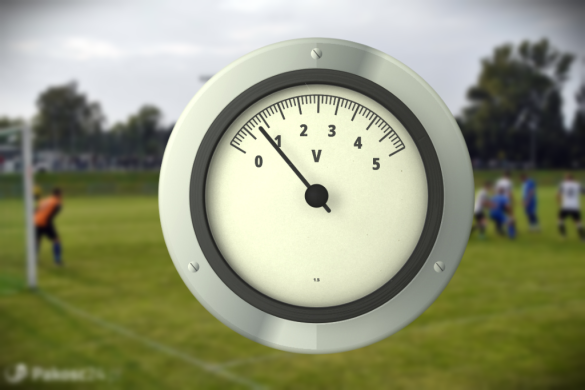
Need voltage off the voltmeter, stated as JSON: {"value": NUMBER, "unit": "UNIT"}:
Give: {"value": 0.8, "unit": "V"}
